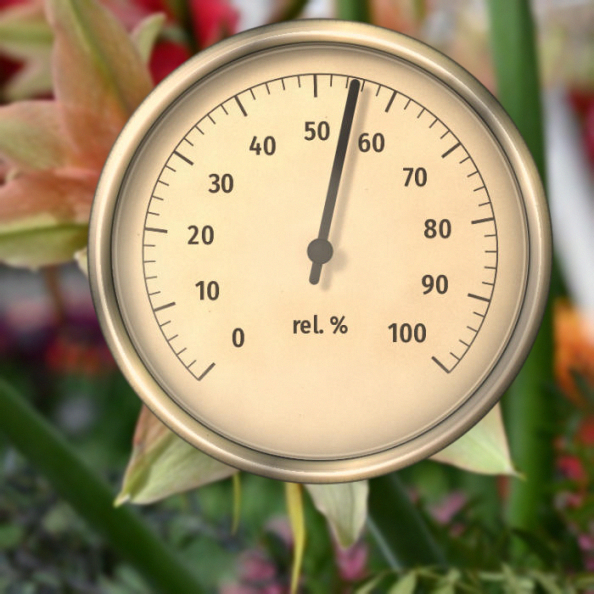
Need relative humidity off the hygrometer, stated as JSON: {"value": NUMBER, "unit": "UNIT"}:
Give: {"value": 55, "unit": "%"}
